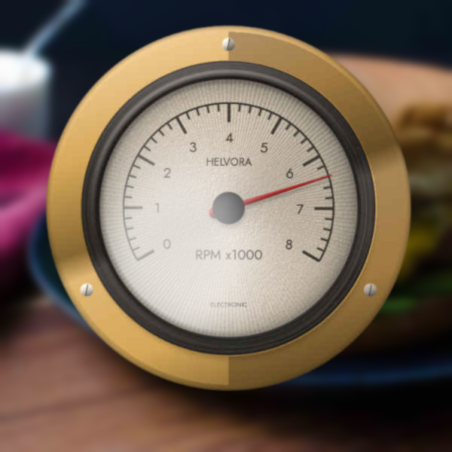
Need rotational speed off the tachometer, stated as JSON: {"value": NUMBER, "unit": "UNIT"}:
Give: {"value": 6400, "unit": "rpm"}
